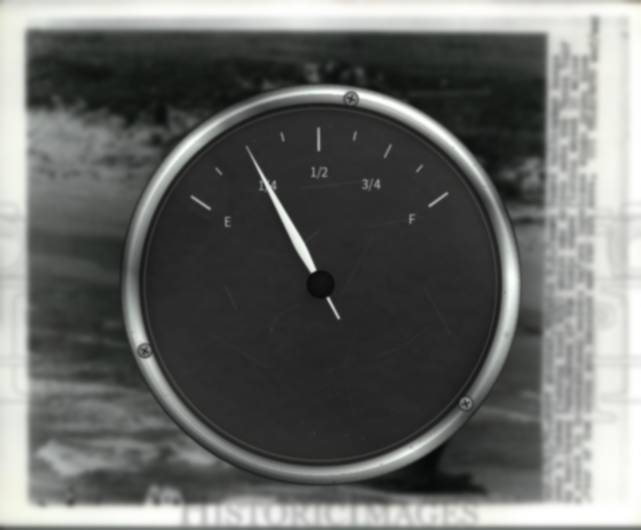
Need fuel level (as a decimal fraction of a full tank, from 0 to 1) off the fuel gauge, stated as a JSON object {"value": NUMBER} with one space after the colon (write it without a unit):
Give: {"value": 0.25}
